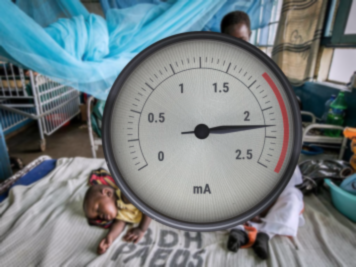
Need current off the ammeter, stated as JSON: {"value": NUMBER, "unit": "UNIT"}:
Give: {"value": 2.15, "unit": "mA"}
